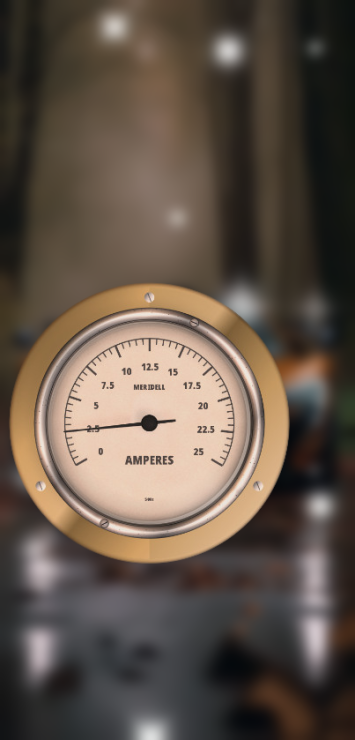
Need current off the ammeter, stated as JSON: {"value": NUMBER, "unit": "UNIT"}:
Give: {"value": 2.5, "unit": "A"}
